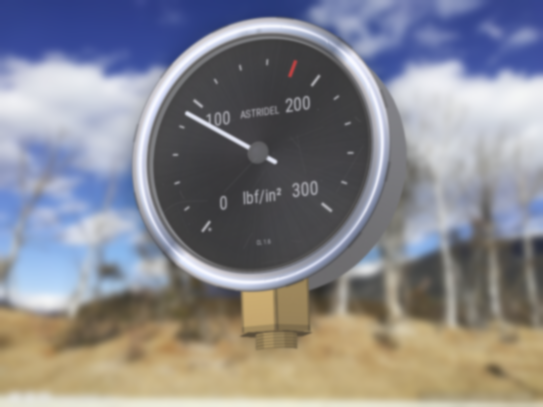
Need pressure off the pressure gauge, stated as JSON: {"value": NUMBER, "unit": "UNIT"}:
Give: {"value": 90, "unit": "psi"}
